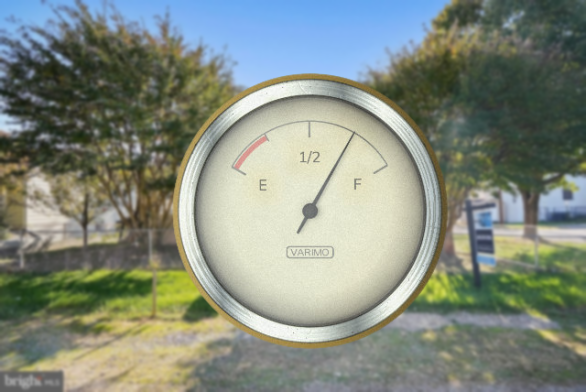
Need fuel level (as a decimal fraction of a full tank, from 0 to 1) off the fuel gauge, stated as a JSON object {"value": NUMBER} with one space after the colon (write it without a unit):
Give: {"value": 0.75}
